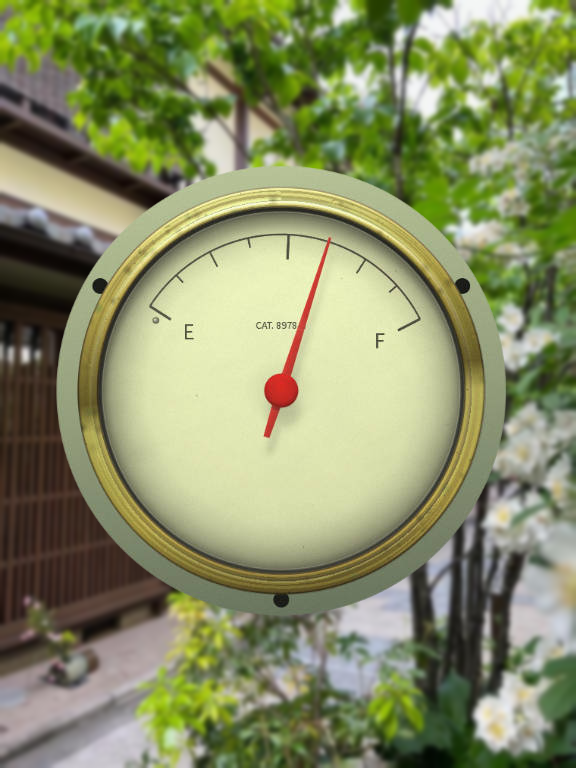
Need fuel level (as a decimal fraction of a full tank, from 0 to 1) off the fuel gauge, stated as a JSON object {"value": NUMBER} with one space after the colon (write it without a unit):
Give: {"value": 0.625}
